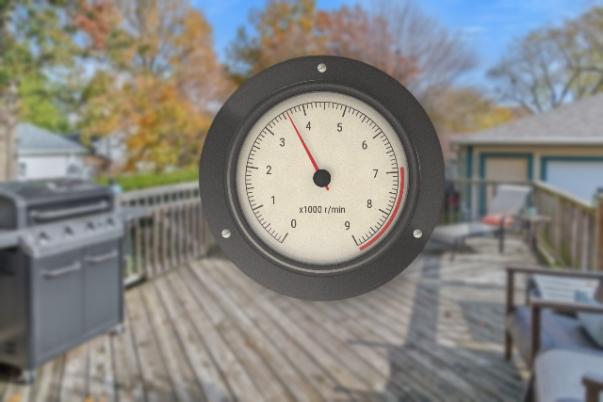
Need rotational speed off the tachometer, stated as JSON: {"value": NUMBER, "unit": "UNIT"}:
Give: {"value": 3600, "unit": "rpm"}
